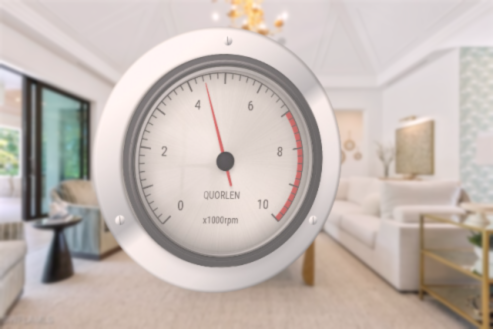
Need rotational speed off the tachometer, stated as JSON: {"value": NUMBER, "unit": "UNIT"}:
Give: {"value": 4400, "unit": "rpm"}
